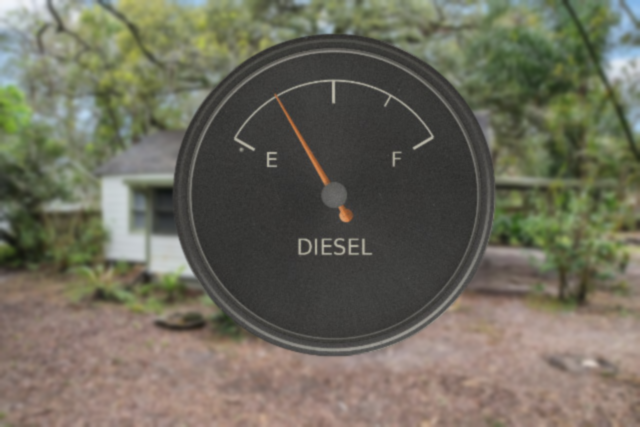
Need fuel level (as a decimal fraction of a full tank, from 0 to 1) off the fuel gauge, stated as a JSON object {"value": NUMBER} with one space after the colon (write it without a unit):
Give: {"value": 0.25}
